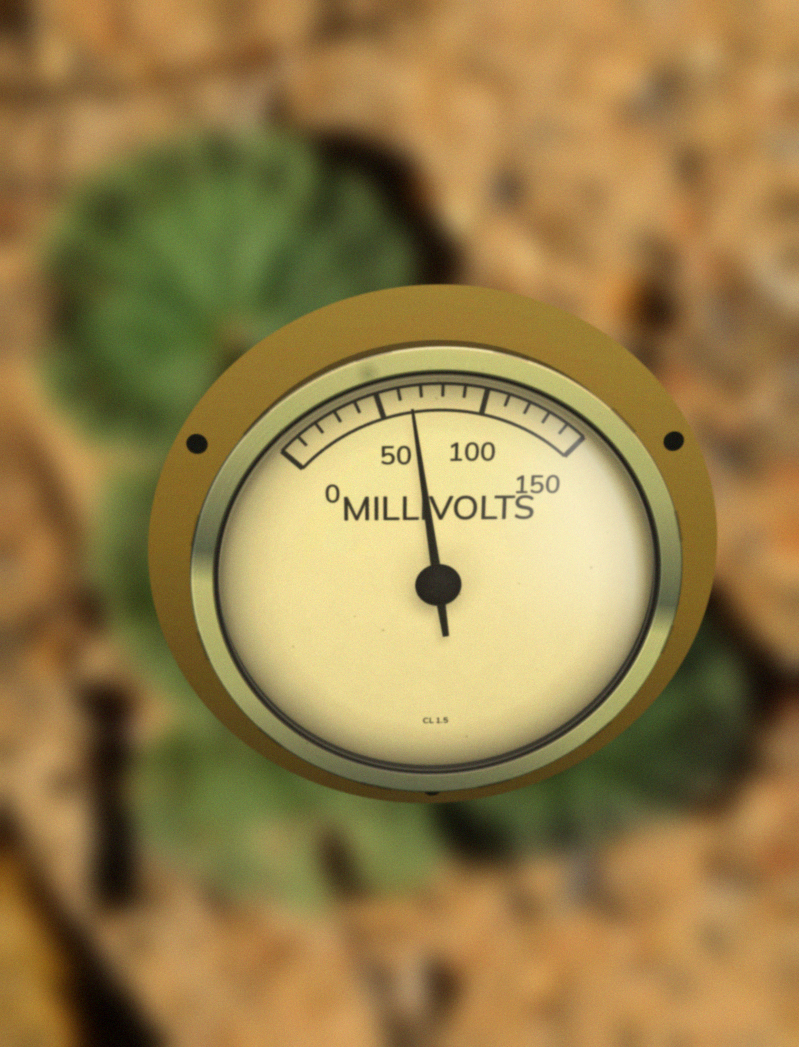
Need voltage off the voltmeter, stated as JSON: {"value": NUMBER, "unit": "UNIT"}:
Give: {"value": 65, "unit": "mV"}
